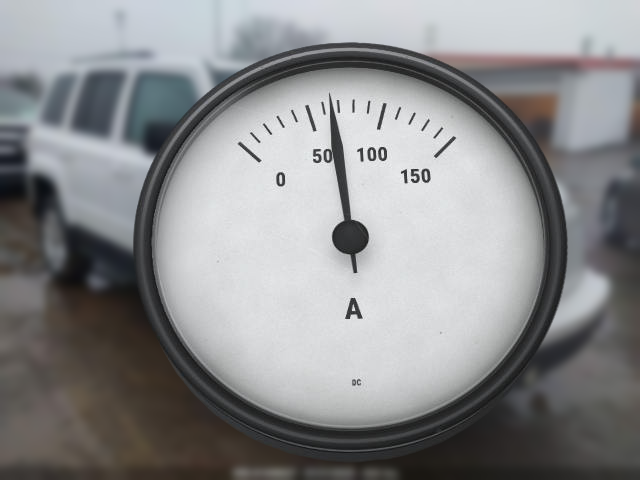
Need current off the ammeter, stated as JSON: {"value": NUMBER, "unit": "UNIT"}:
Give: {"value": 65, "unit": "A"}
